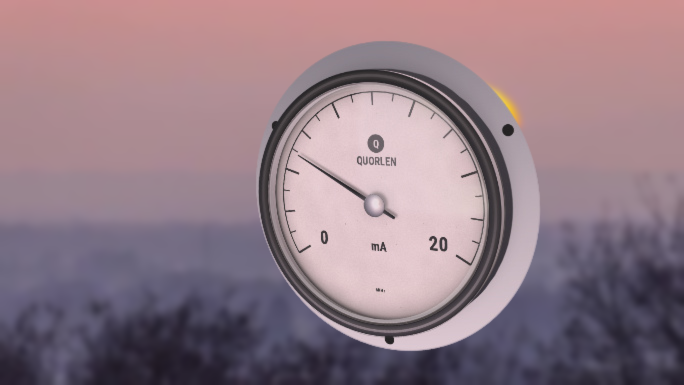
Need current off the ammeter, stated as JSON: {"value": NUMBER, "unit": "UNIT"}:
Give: {"value": 5, "unit": "mA"}
